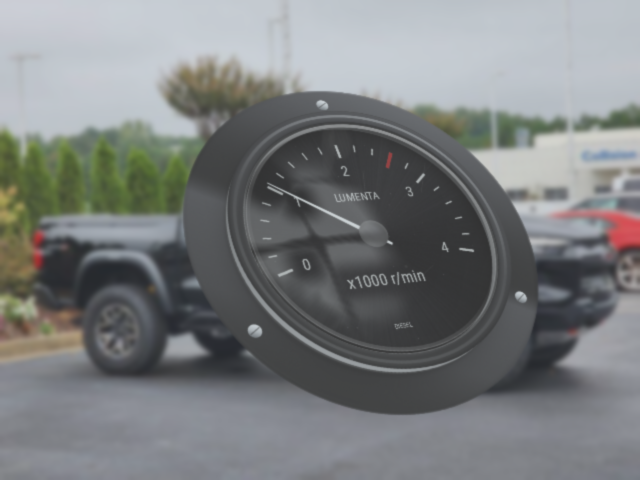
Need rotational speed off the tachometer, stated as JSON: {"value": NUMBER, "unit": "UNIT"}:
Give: {"value": 1000, "unit": "rpm"}
